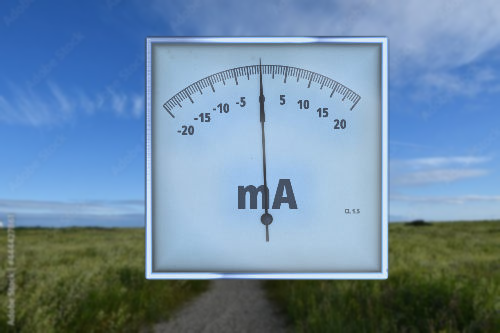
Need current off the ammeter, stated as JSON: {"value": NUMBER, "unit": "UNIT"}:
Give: {"value": 0, "unit": "mA"}
